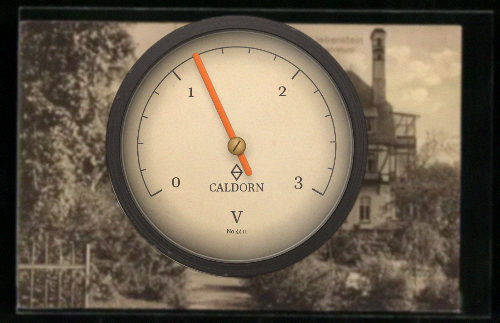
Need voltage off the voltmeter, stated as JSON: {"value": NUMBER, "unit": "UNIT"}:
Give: {"value": 1.2, "unit": "V"}
